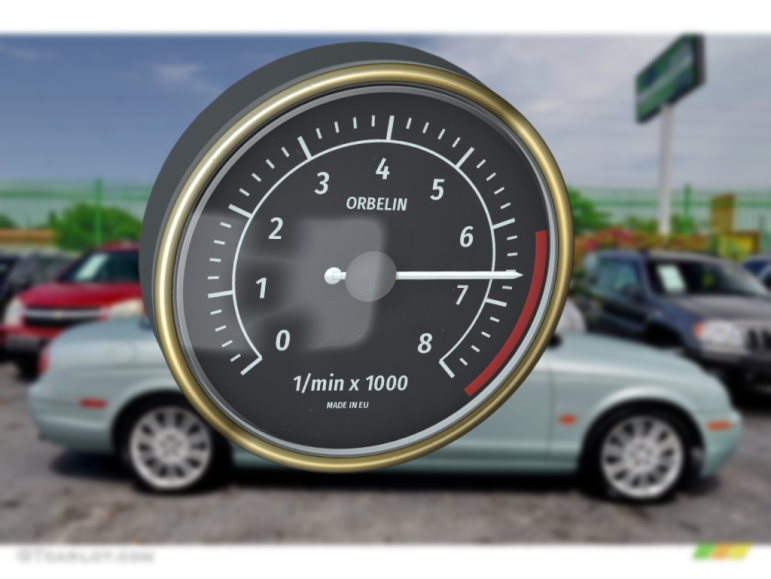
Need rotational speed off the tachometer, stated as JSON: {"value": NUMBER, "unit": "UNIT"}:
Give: {"value": 6600, "unit": "rpm"}
